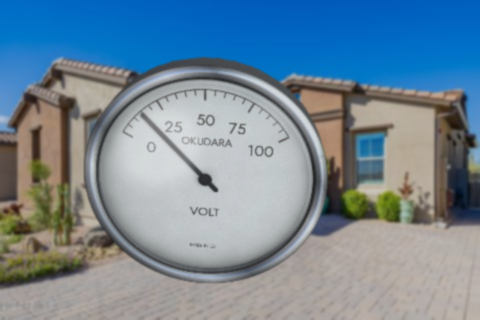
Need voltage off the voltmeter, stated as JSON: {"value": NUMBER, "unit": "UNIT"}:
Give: {"value": 15, "unit": "V"}
